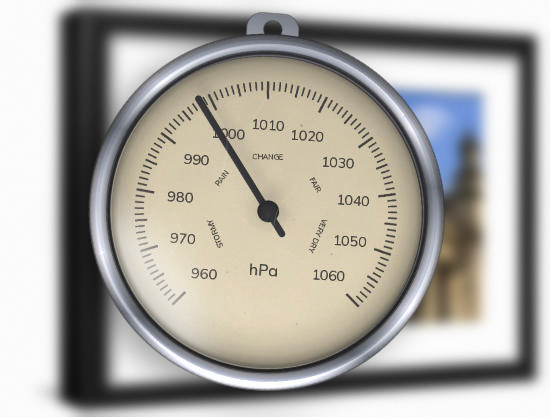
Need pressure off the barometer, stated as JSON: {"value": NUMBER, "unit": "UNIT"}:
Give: {"value": 998, "unit": "hPa"}
